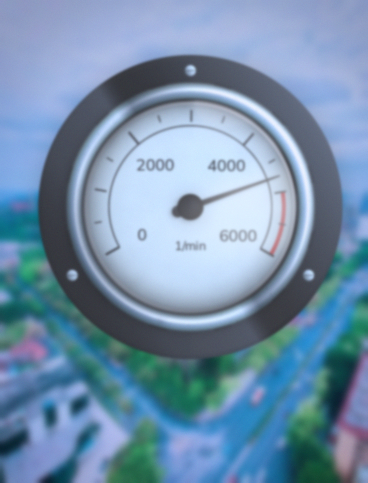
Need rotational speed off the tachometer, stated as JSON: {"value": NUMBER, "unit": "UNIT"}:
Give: {"value": 4750, "unit": "rpm"}
